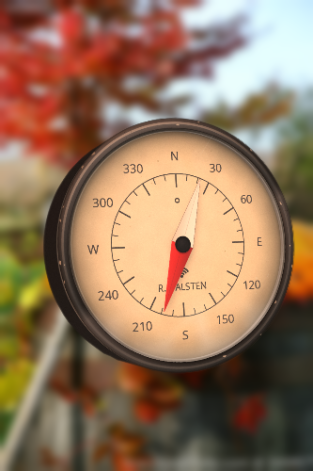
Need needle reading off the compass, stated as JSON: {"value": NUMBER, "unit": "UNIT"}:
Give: {"value": 200, "unit": "°"}
